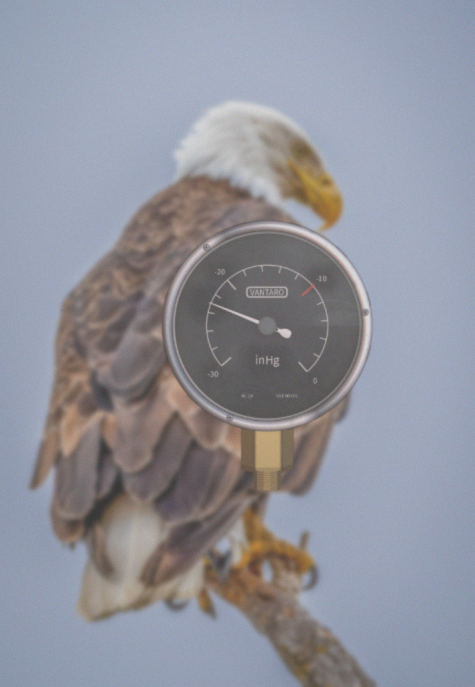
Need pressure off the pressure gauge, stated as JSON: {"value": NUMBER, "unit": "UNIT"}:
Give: {"value": -23, "unit": "inHg"}
